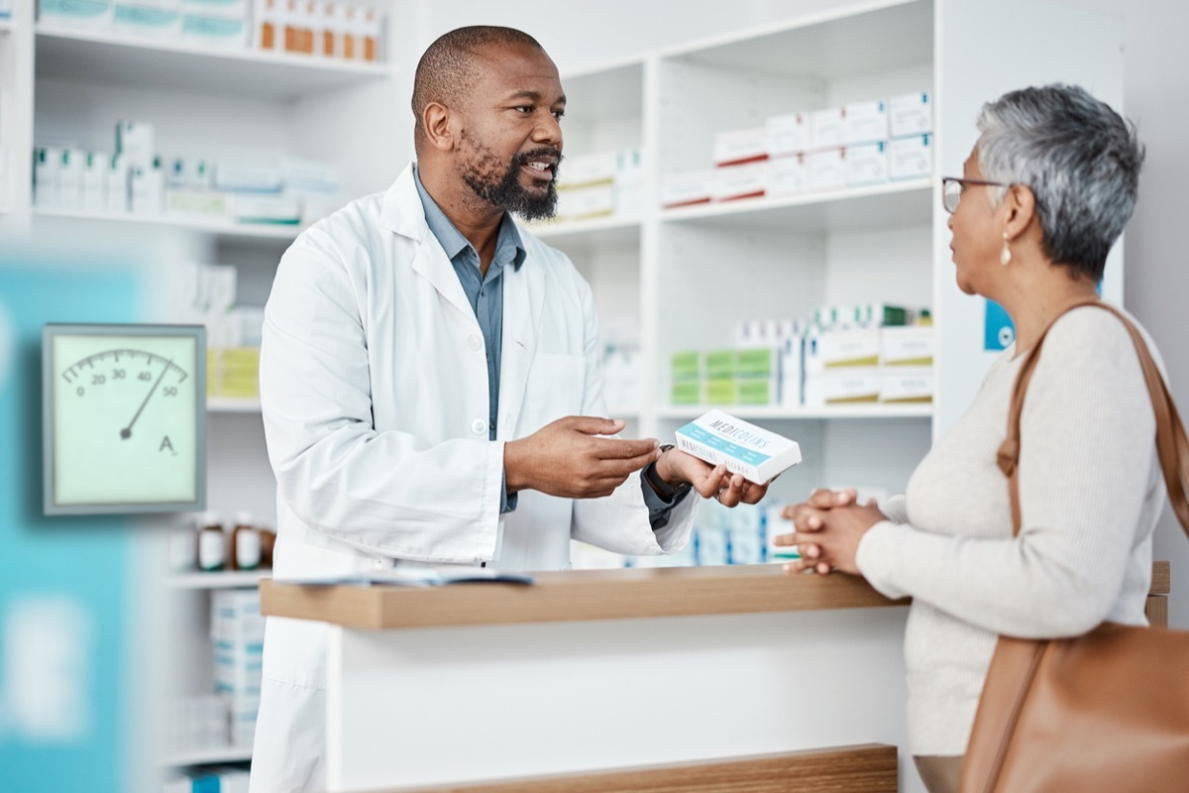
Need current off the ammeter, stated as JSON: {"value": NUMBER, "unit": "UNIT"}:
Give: {"value": 45, "unit": "A"}
